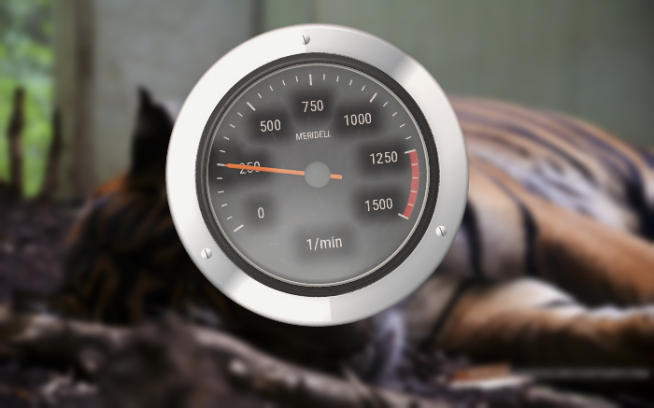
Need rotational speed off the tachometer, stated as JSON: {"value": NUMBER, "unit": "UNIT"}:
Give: {"value": 250, "unit": "rpm"}
